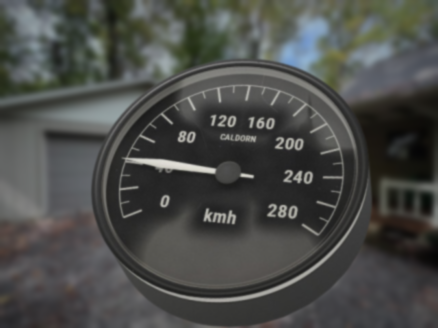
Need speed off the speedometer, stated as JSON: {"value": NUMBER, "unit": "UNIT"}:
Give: {"value": 40, "unit": "km/h"}
